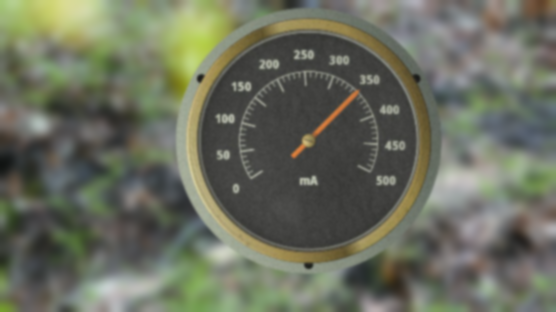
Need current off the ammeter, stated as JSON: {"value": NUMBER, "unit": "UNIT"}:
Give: {"value": 350, "unit": "mA"}
